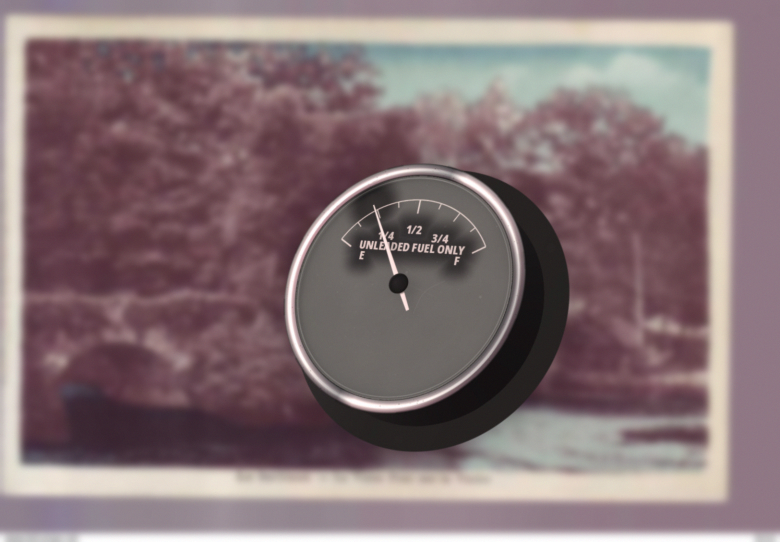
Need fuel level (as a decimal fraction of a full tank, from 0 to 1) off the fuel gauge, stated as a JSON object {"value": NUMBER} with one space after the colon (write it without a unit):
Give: {"value": 0.25}
